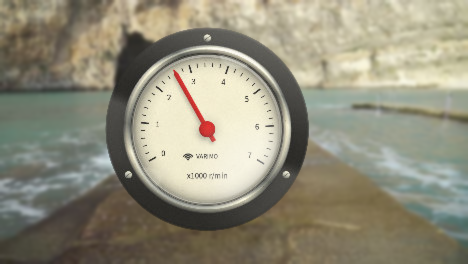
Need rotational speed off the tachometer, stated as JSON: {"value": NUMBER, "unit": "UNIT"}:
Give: {"value": 2600, "unit": "rpm"}
